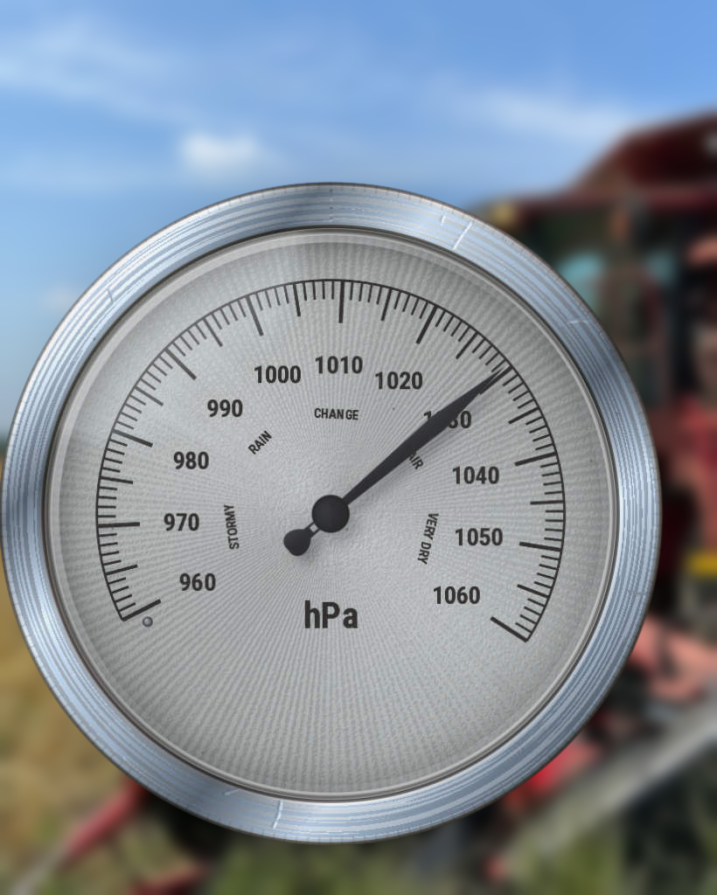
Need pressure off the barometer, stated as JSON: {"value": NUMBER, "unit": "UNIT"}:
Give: {"value": 1029.5, "unit": "hPa"}
